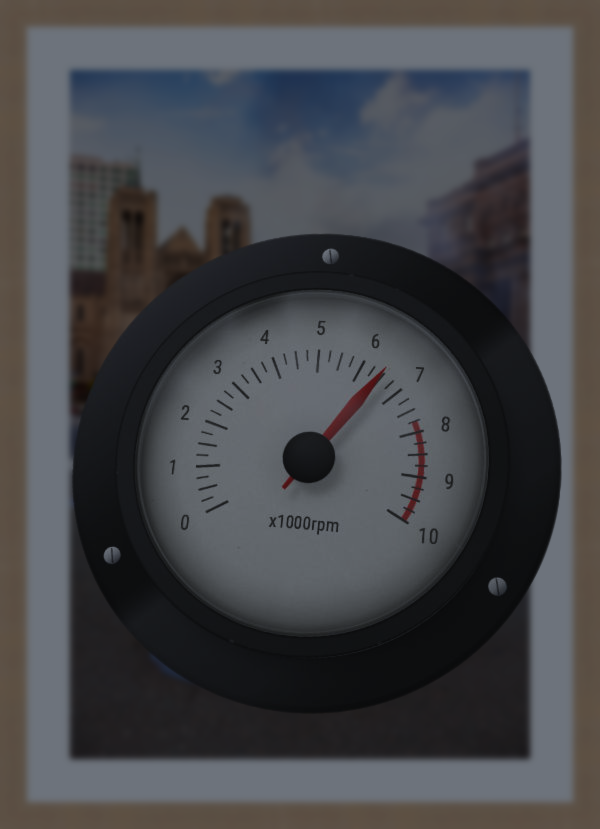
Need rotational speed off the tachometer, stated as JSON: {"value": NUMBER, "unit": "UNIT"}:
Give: {"value": 6500, "unit": "rpm"}
